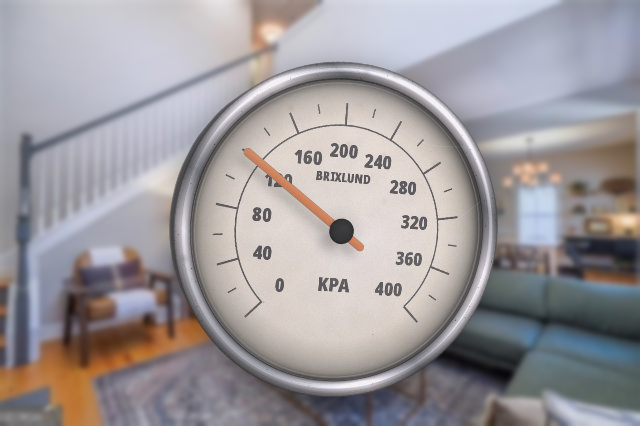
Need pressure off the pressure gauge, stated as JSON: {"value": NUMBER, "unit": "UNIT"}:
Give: {"value": 120, "unit": "kPa"}
